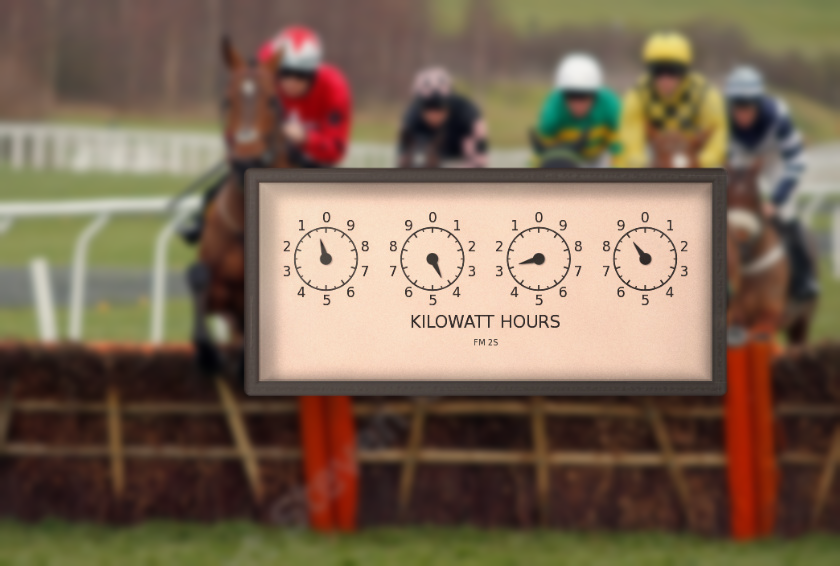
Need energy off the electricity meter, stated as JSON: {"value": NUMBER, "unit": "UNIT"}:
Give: {"value": 429, "unit": "kWh"}
